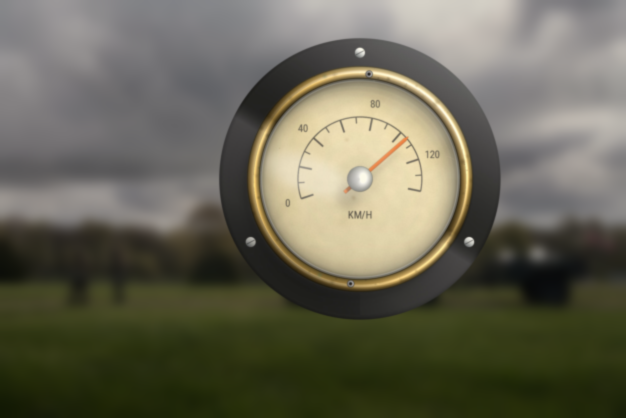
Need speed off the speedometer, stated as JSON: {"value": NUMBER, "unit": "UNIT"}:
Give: {"value": 105, "unit": "km/h"}
